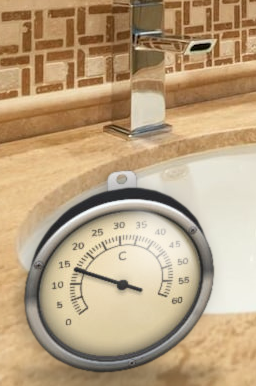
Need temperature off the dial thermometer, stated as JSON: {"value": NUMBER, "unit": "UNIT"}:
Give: {"value": 15, "unit": "°C"}
